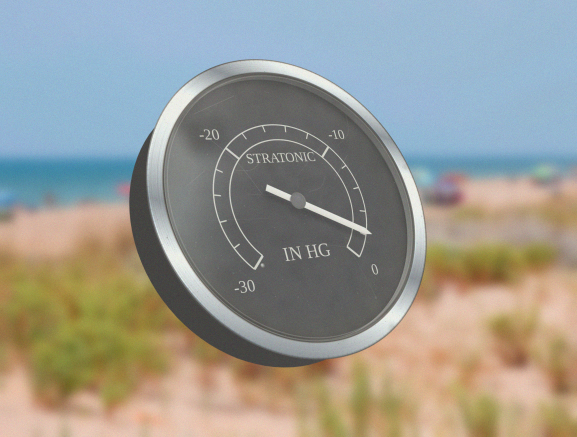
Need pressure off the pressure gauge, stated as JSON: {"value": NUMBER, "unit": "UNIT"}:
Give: {"value": -2, "unit": "inHg"}
